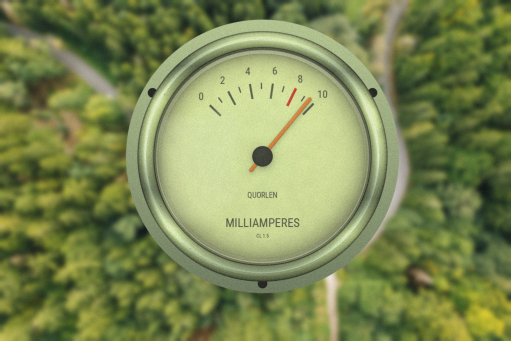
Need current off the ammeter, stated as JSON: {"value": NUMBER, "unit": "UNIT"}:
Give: {"value": 9.5, "unit": "mA"}
